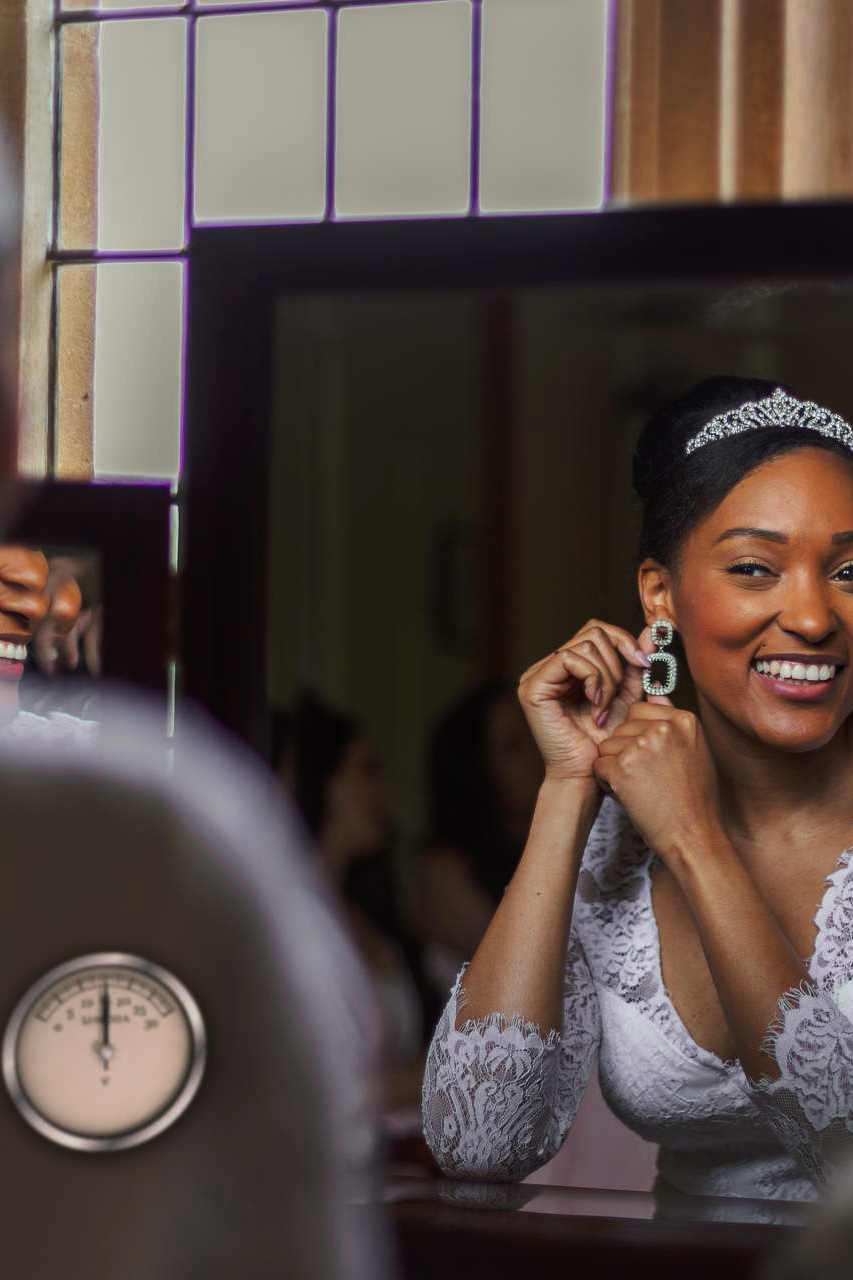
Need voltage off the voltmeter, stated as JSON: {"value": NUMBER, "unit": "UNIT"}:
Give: {"value": 15, "unit": "V"}
